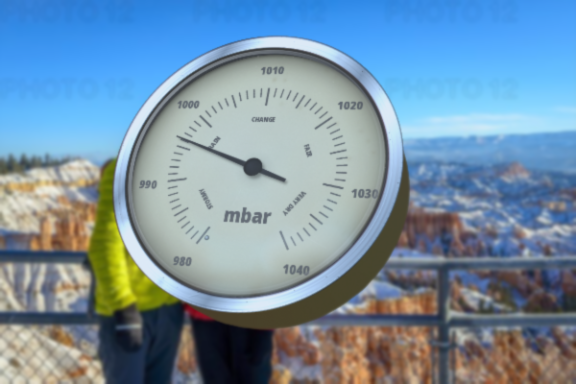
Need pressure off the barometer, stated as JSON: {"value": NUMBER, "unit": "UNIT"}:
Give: {"value": 996, "unit": "mbar"}
